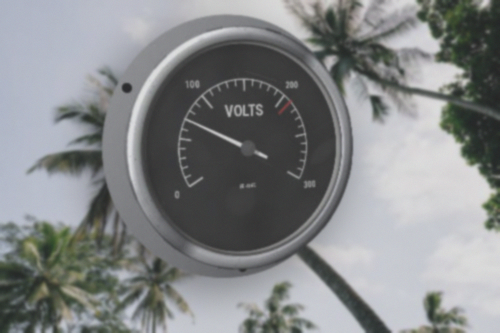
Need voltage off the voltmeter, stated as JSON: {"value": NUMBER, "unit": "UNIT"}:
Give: {"value": 70, "unit": "V"}
